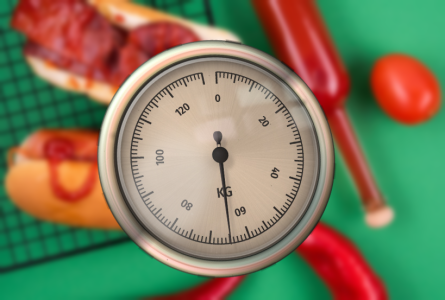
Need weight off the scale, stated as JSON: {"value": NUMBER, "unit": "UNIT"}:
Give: {"value": 65, "unit": "kg"}
